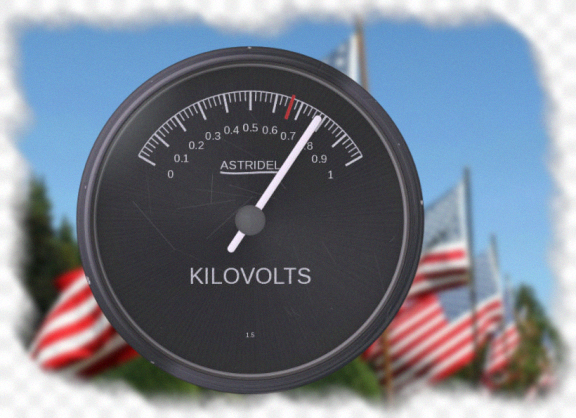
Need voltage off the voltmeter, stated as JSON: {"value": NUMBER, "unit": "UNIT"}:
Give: {"value": 0.78, "unit": "kV"}
